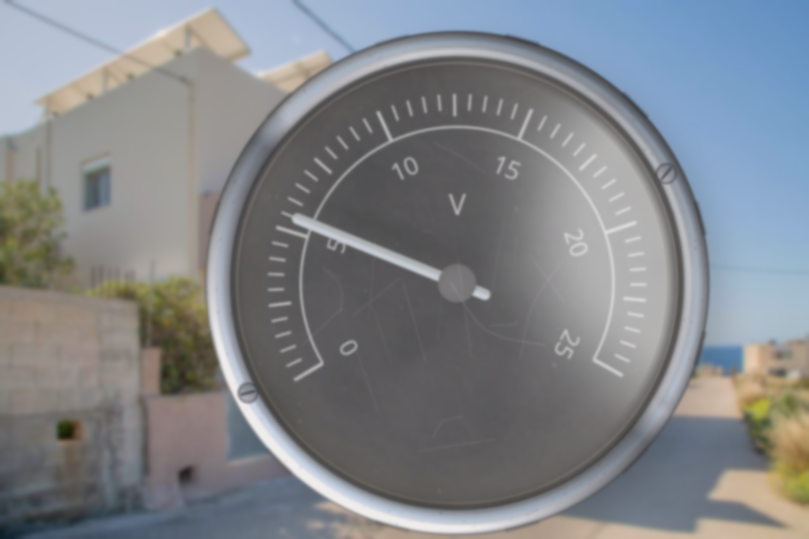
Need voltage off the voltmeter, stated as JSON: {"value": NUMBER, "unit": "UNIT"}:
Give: {"value": 5.5, "unit": "V"}
